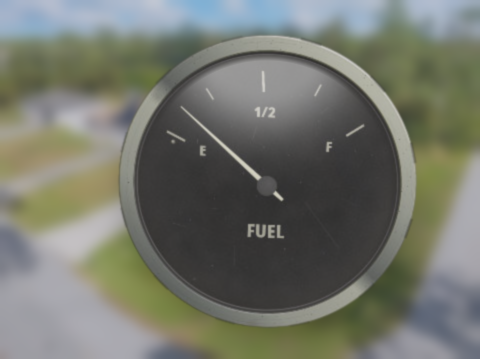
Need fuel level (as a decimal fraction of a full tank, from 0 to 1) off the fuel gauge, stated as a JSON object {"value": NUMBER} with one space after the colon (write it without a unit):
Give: {"value": 0.125}
